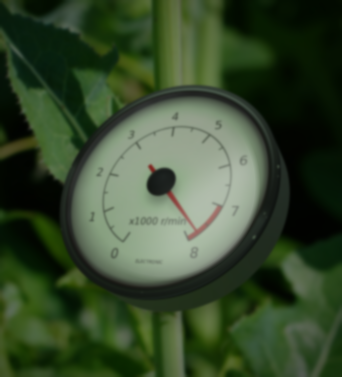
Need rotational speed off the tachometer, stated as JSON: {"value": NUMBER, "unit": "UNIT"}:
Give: {"value": 7750, "unit": "rpm"}
